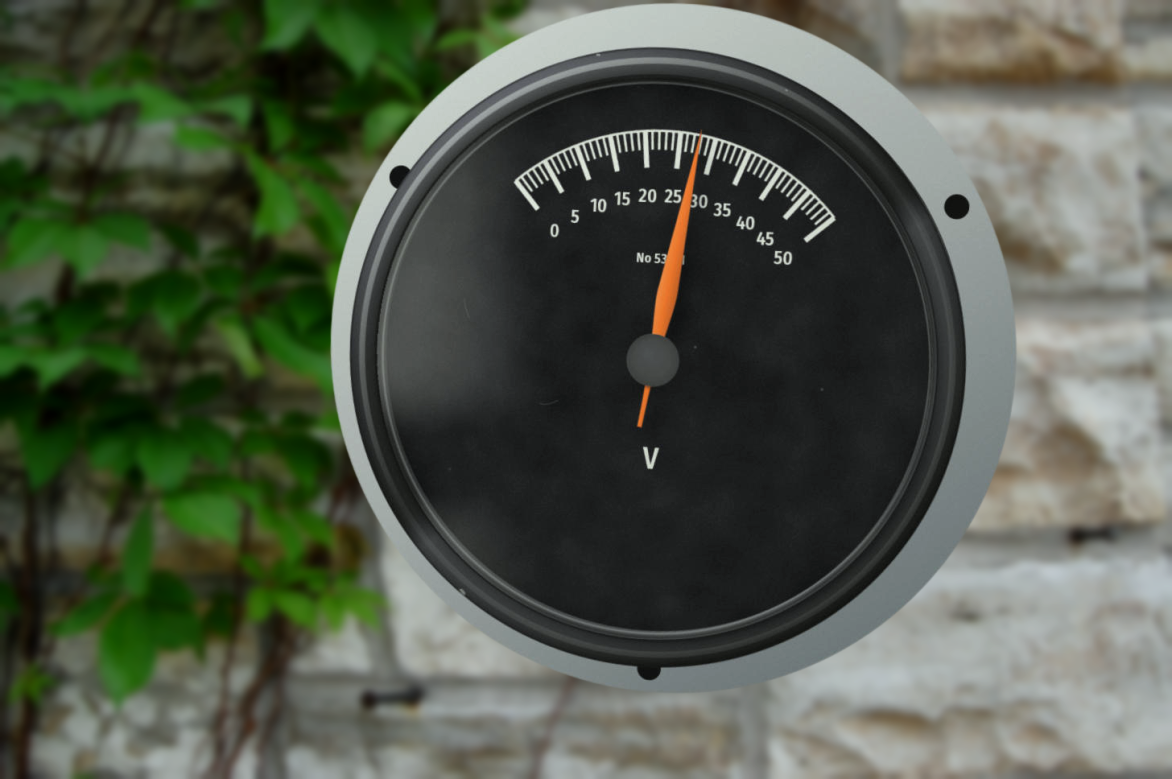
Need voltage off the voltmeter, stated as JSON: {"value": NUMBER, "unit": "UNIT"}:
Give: {"value": 28, "unit": "V"}
